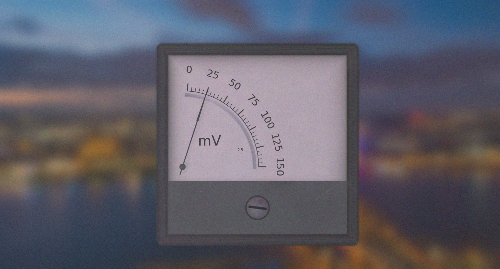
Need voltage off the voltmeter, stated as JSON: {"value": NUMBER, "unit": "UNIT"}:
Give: {"value": 25, "unit": "mV"}
